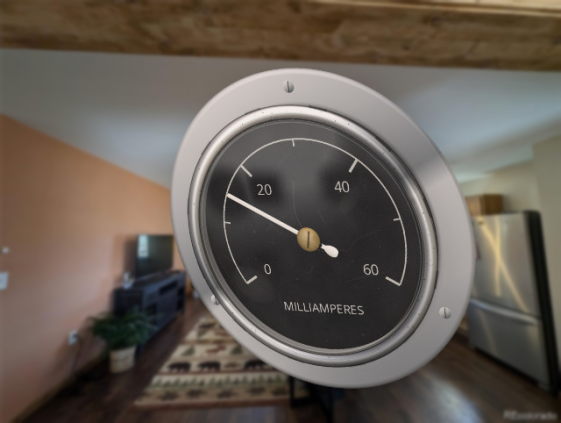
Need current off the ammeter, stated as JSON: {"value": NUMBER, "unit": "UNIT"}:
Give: {"value": 15, "unit": "mA"}
